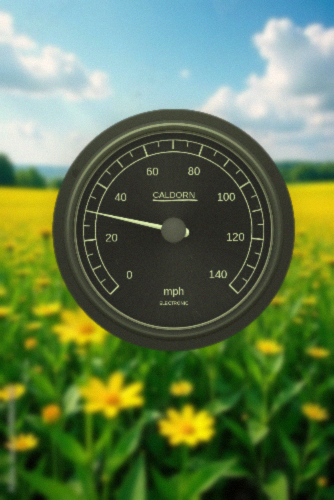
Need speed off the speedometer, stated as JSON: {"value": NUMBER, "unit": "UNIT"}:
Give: {"value": 30, "unit": "mph"}
